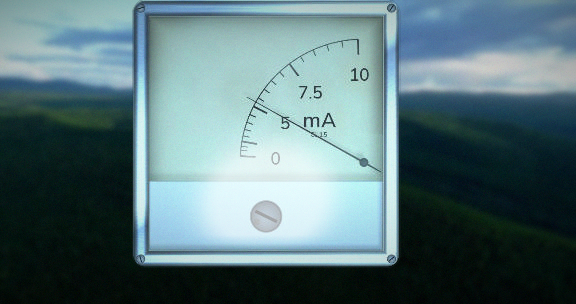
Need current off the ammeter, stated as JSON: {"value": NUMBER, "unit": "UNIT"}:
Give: {"value": 5.25, "unit": "mA"}
